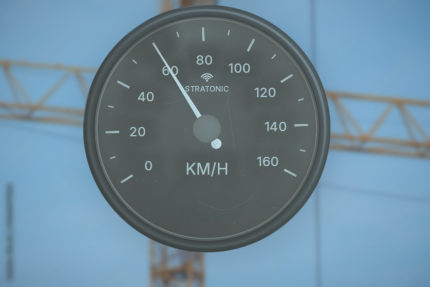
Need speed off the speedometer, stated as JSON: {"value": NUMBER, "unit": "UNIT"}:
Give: {"value": 60, "unit": "km/h"}
